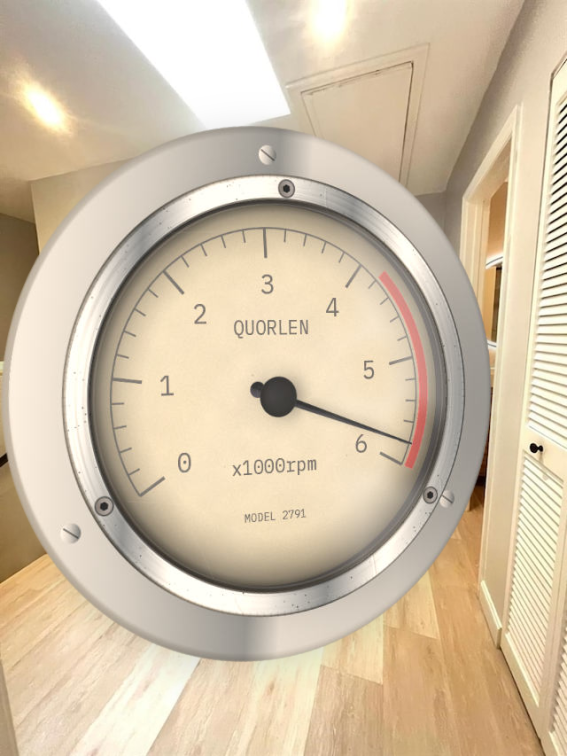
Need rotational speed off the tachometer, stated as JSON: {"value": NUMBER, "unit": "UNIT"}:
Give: {"value": 5800, "unit": "rpm"}
